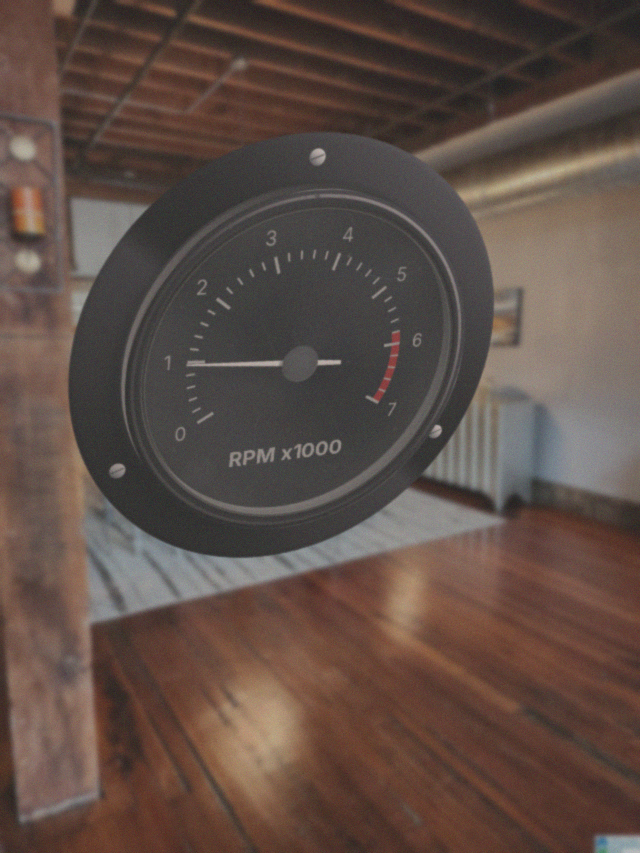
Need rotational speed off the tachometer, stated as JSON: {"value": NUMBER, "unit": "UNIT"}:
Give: {"value": 1000, "unit": "rpm"}
